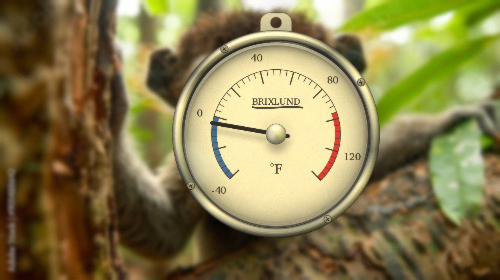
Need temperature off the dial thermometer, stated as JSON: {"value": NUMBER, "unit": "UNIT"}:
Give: {"value": -4, "unit": "°F"}
